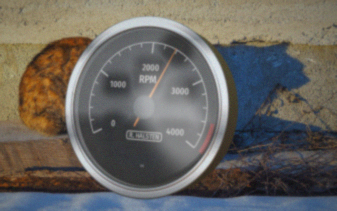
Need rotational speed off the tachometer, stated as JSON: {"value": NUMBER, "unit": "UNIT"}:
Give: {"value": 2400, "unit": "rpm"}
